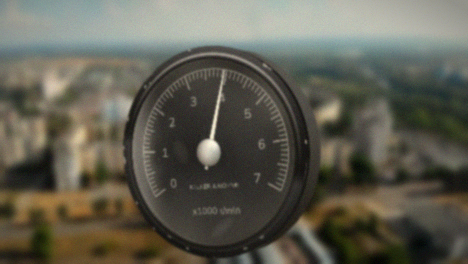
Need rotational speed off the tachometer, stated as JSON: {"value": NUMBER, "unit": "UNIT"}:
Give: {"value": 4000, "unit": "rpm"}
